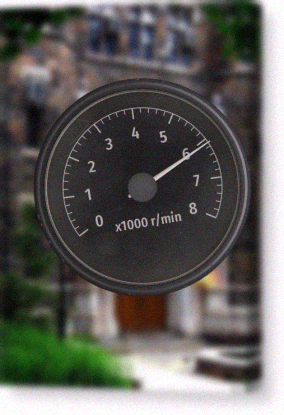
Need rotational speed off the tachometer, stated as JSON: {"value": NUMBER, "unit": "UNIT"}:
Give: {"value": 6100, "unit": "rpm"}
